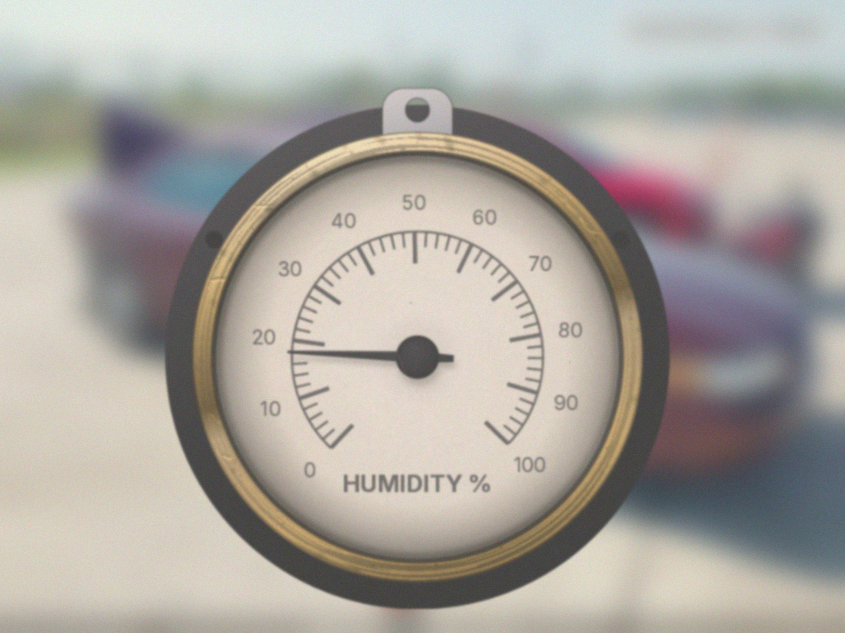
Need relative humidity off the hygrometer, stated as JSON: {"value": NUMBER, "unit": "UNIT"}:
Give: {"value": 18, "unit": "%"}
